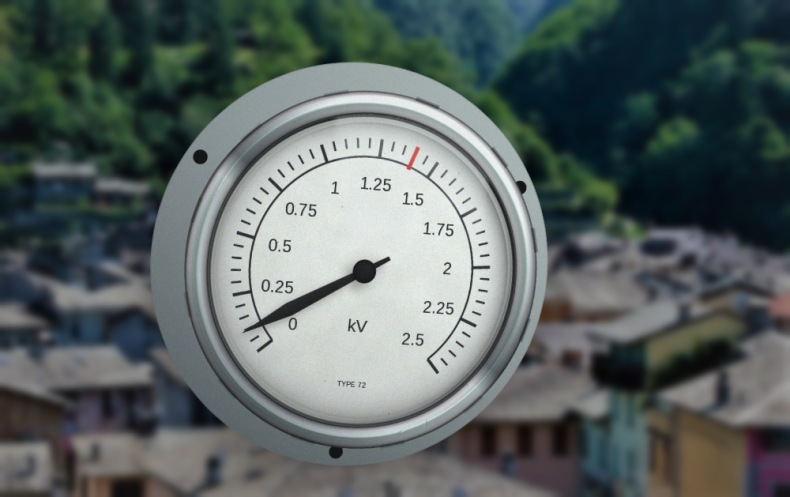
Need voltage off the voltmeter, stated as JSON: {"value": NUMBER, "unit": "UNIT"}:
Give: {"value": 0.1, "unit": "kV"}
